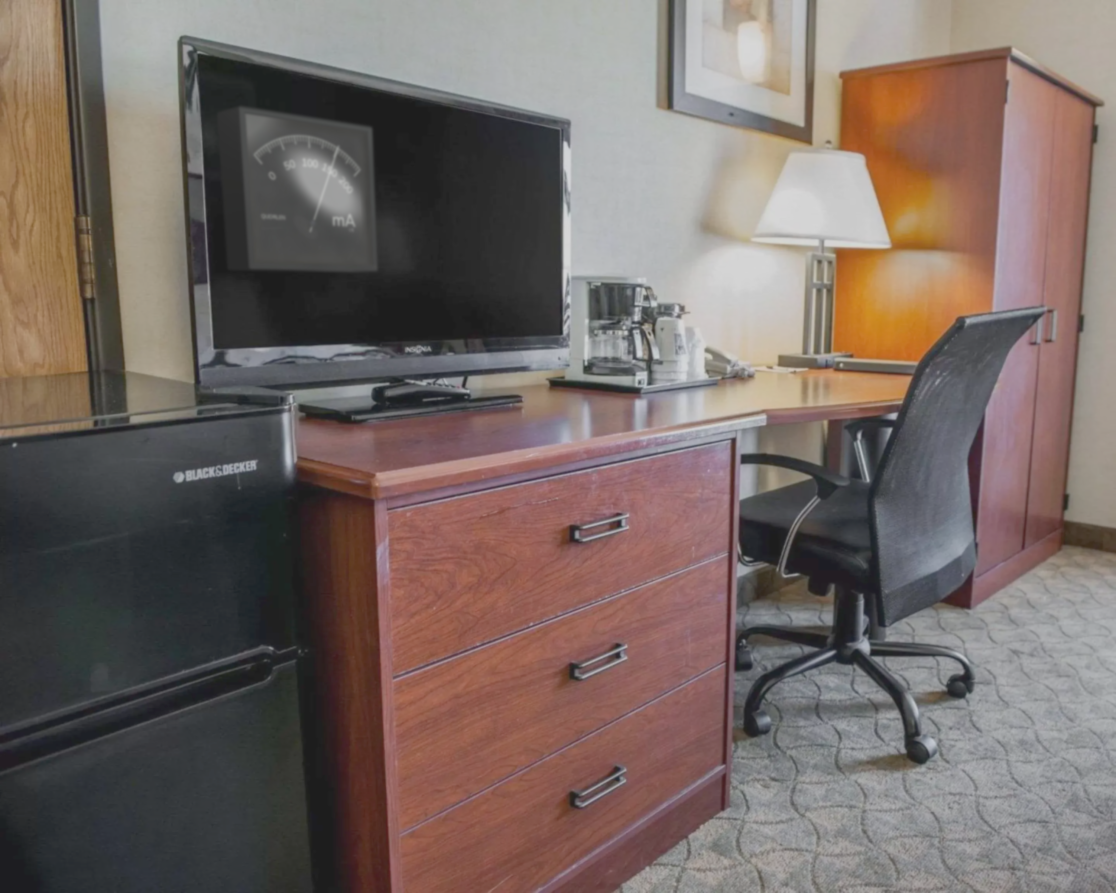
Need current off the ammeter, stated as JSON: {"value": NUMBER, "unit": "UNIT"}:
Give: {"value": 150, "unit": "mA"}
